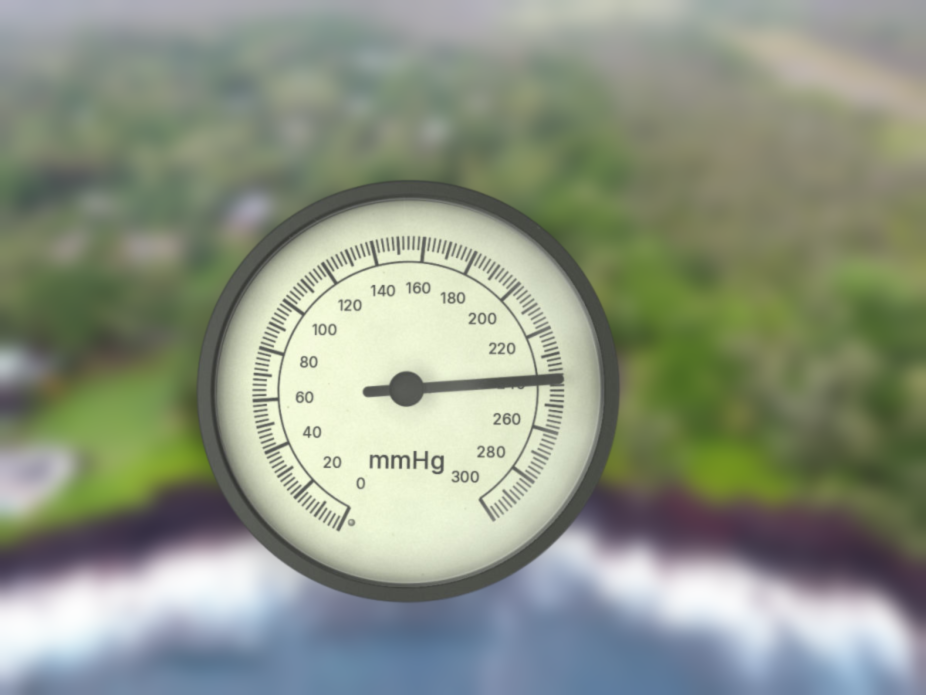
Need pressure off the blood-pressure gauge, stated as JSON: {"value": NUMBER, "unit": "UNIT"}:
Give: {"value": 240, "unit": "mmHg"}
